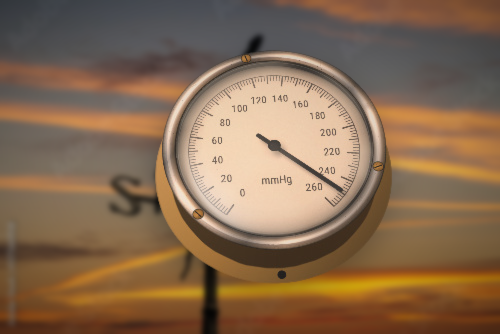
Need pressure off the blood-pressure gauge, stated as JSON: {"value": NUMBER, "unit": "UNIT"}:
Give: {"value": 250, "unit": "mmHg"}
